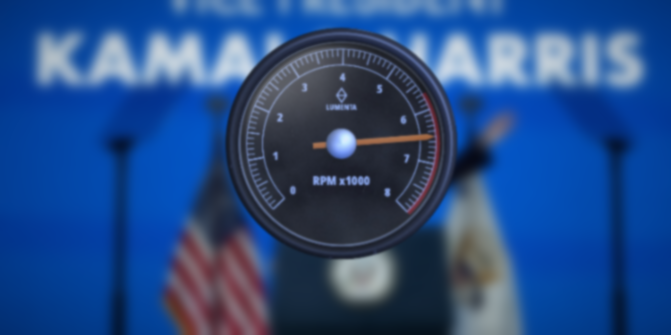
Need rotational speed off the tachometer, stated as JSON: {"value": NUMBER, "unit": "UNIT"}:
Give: {"value": 6500, "unit": "rpm"}
